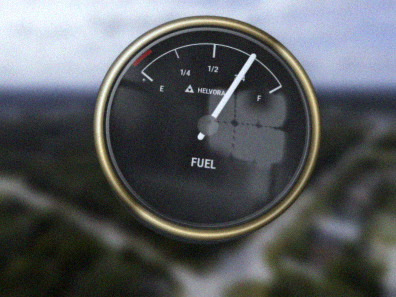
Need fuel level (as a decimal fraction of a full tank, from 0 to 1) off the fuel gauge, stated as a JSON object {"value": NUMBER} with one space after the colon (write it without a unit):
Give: {"value": 0.75}
